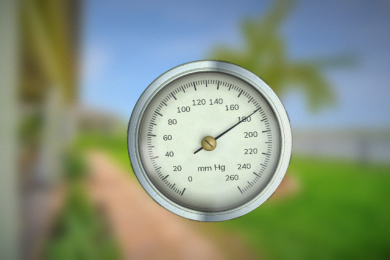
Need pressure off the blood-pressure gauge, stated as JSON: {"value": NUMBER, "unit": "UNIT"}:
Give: {"value": 180, "unit": "mmHg"}
